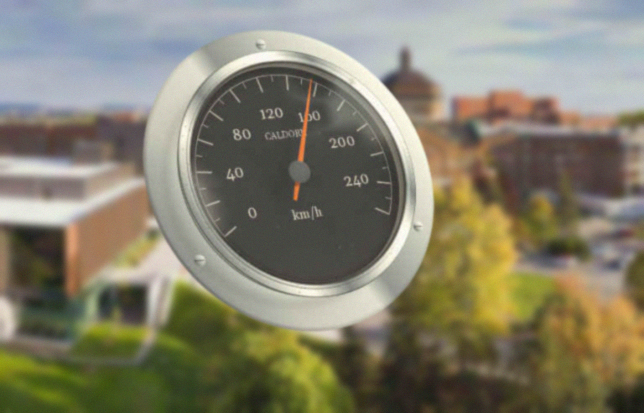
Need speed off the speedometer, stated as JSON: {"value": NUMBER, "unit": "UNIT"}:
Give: {"value": 155, "unit": "km/h"}
